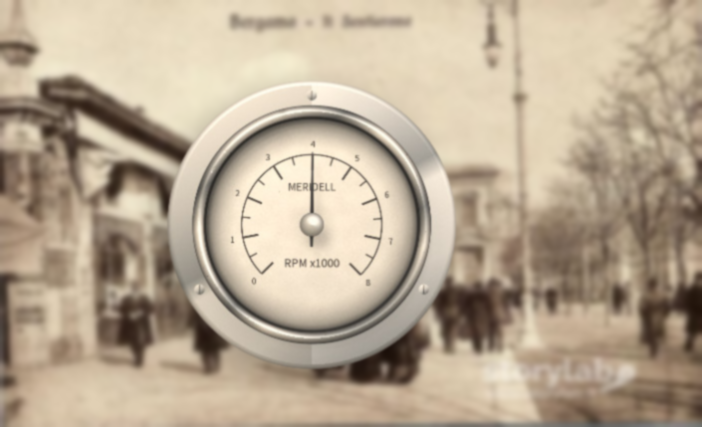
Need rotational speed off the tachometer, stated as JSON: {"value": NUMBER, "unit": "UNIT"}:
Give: {"value": 4000, "unit": "rpm"}
